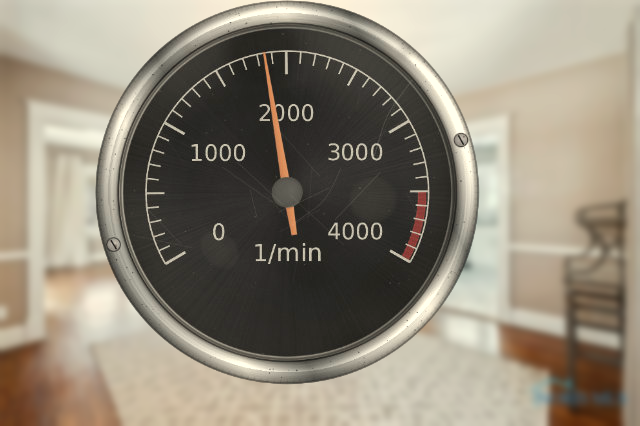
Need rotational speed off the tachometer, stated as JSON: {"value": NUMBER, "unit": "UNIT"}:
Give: {"value": 1850, "unit": "rpm"}
